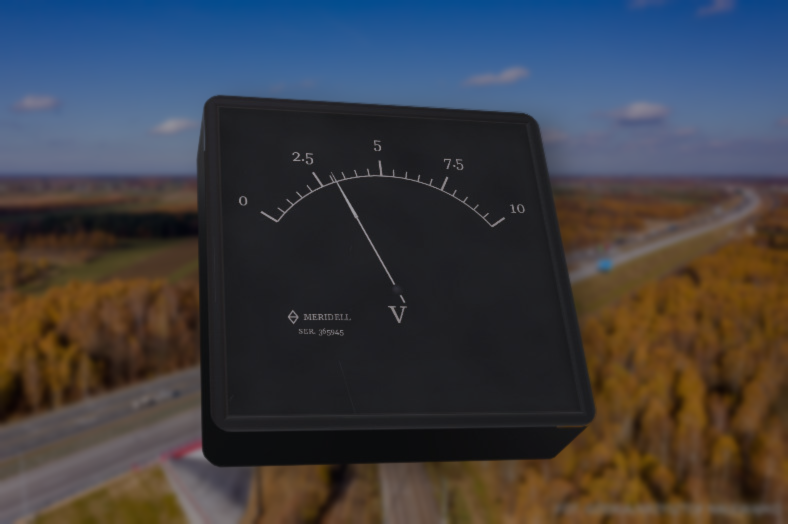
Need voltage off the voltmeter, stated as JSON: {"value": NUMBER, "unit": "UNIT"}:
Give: {"value": 3, "unit": "V"}
